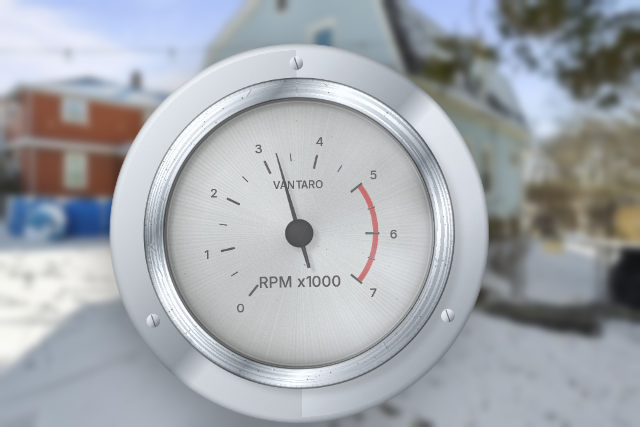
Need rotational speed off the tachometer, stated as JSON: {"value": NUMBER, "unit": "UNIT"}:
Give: {"value": 3250, "unit": "rpm"}
